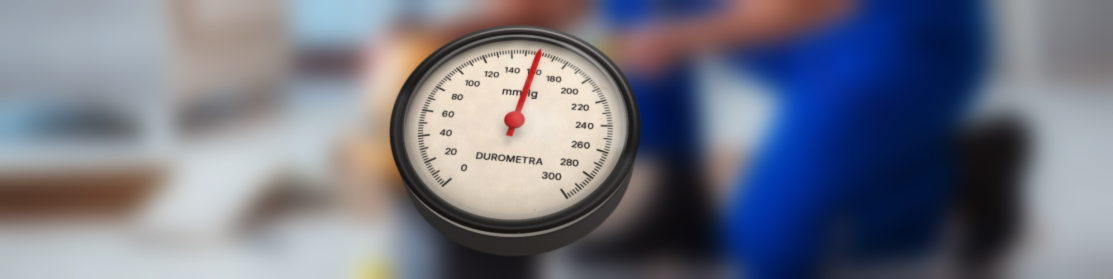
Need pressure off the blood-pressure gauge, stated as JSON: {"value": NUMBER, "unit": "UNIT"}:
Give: {"value": 160, "unit": "mmHg"}
